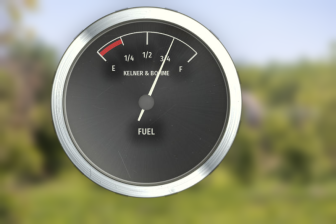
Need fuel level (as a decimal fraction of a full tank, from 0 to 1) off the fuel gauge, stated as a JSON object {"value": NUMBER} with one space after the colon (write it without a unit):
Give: {"value": 0.75}
